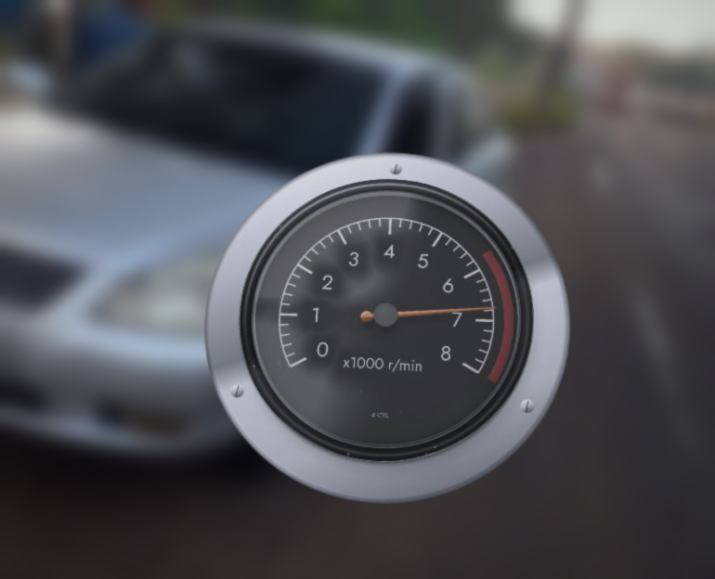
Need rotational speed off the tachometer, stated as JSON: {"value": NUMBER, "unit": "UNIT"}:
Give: {"value": 6800, "unit": "rpm"}
